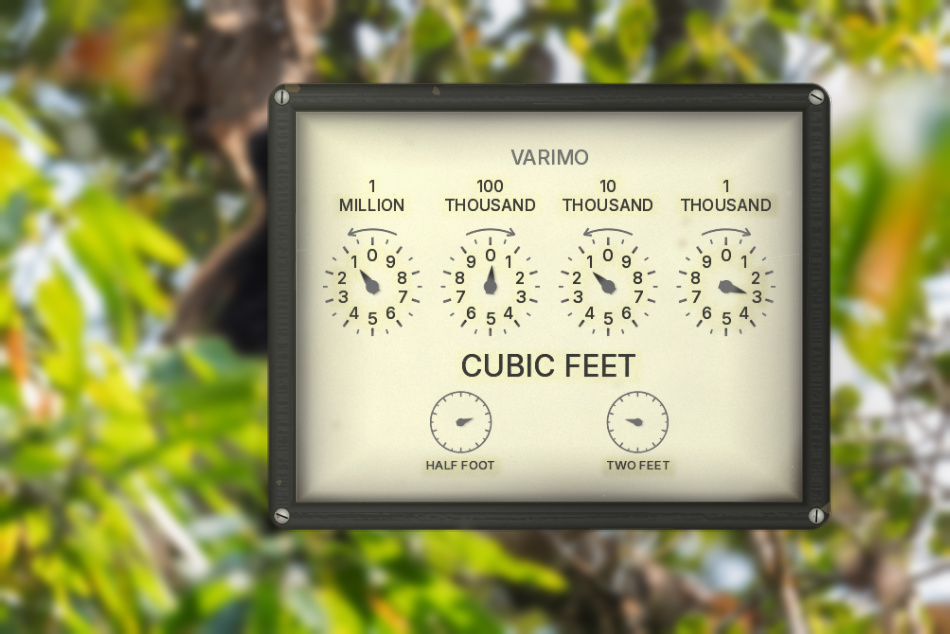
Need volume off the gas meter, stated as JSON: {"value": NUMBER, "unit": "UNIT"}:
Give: {"value": 101300, "unit": "ft³"}
